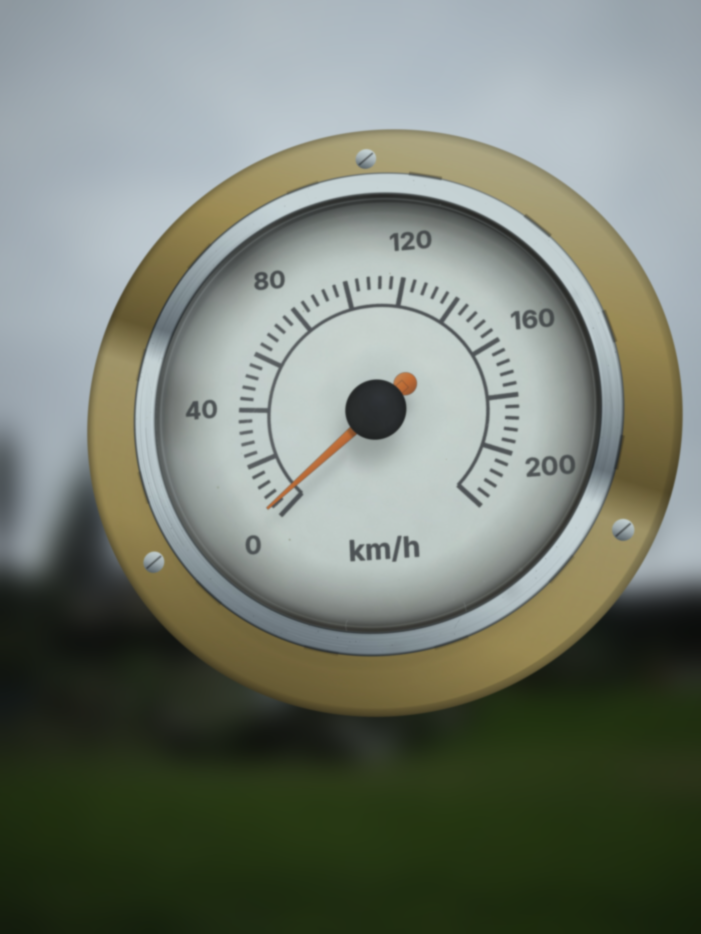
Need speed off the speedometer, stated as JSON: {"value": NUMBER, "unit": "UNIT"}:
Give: {"value": 4, "unit": "km/h"}
